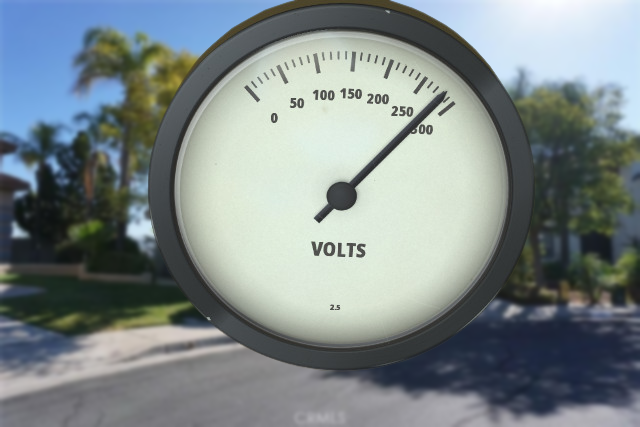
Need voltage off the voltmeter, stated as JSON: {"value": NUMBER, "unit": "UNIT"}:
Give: {"value": 280, "unit": "V"}
